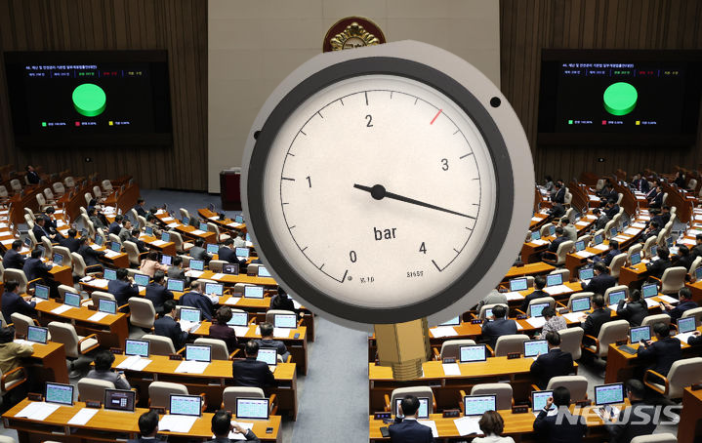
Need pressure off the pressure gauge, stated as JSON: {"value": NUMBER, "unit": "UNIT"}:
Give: {"value": 3.5, "unit": "bar"}
